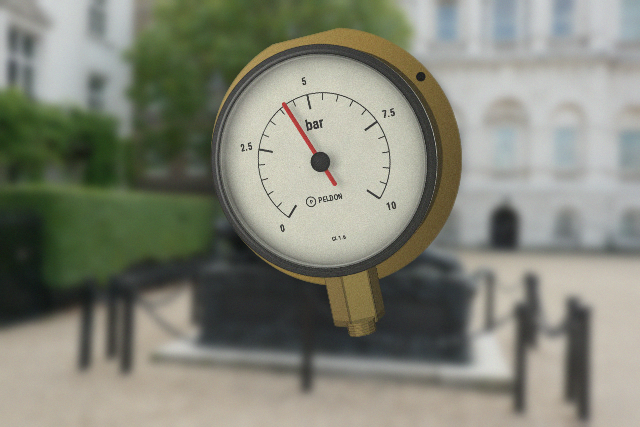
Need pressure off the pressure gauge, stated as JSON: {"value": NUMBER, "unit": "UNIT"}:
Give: {"value": 4.25, "unit": "bar"}
